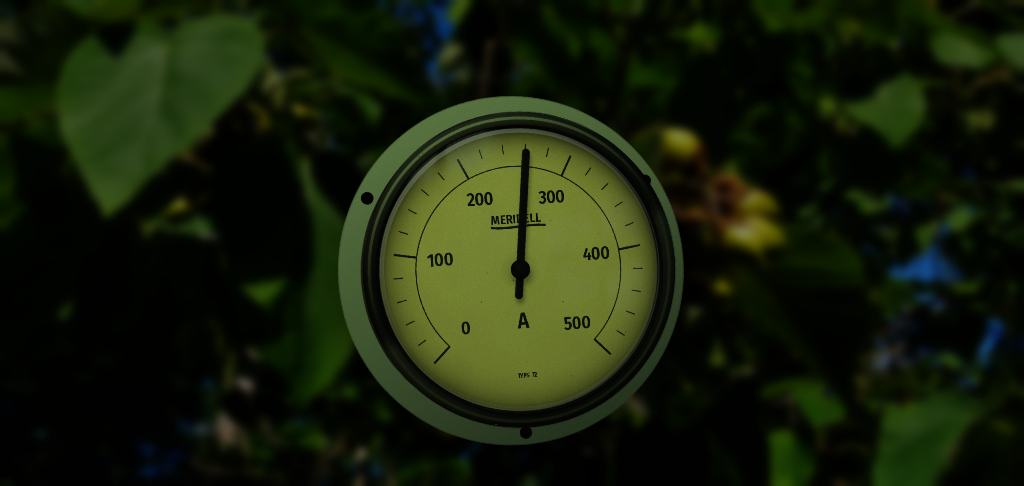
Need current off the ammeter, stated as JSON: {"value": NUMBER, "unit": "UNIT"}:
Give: {"value": 260, "unit": "A"}
